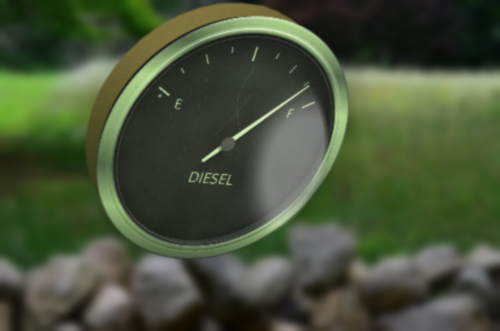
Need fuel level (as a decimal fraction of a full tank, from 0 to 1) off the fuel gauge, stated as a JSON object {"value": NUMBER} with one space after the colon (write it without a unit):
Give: {"value": 0.875}
